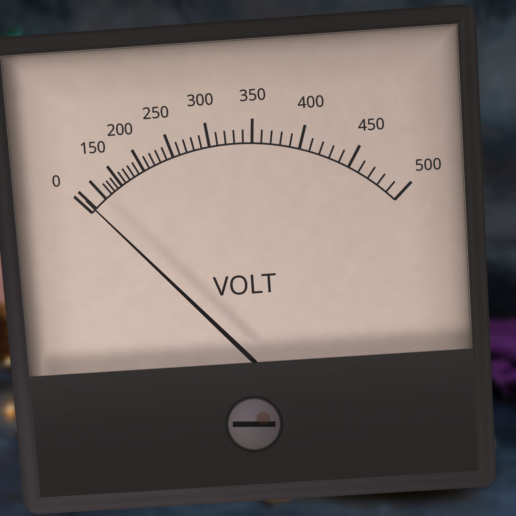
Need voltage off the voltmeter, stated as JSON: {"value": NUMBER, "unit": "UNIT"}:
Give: {"value": 50, "unit": "V"}
